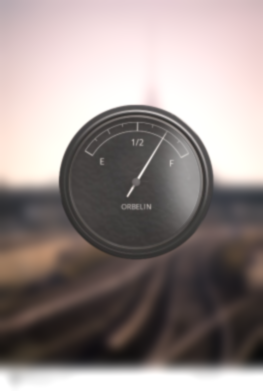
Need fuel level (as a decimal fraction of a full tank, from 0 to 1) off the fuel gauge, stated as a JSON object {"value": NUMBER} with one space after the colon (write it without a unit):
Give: {"value": 0.75}
